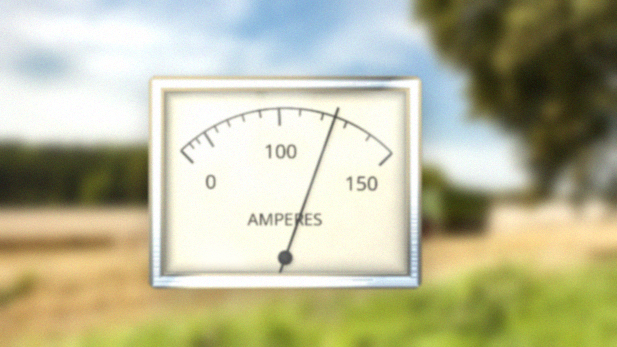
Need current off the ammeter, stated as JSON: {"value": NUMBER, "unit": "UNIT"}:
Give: {"value": 125, "unit": "A"}
